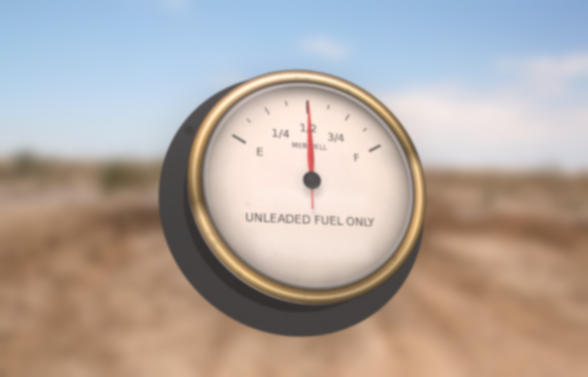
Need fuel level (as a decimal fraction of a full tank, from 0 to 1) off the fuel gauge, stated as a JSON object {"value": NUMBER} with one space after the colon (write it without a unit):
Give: {"value": 0.5}
